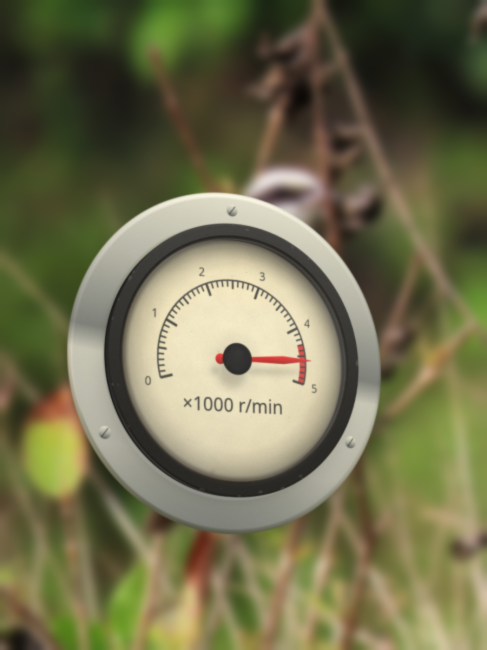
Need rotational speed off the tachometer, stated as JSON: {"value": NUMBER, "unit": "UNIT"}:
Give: {"value": 4600, "unit": "rpm"}
